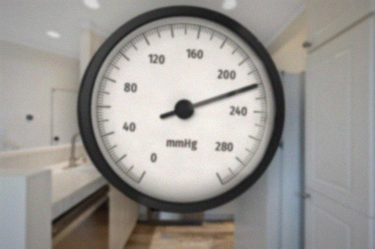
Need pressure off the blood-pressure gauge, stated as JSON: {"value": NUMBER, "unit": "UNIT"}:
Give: {"value": 220, "unit": "mmHg"}
